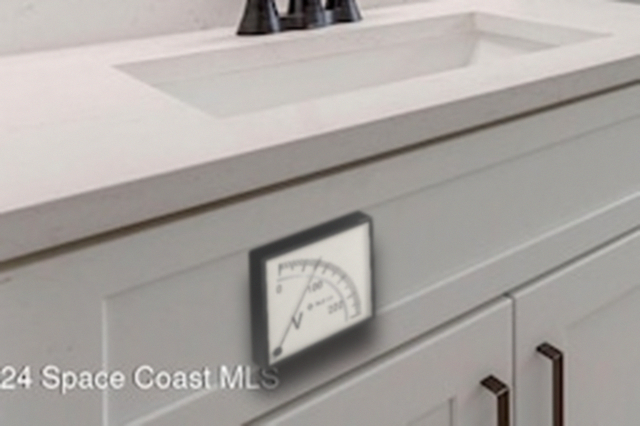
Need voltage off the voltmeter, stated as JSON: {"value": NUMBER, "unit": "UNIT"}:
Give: {"value": 75, "unit": "V"}
